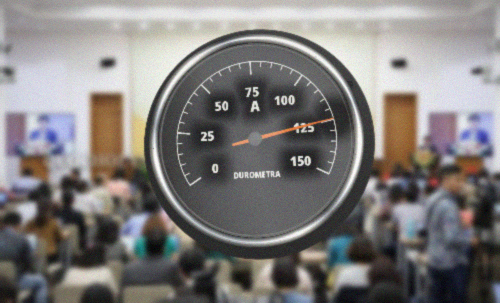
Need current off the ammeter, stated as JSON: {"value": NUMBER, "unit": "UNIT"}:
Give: {"value": 125, "unit": "A"}
